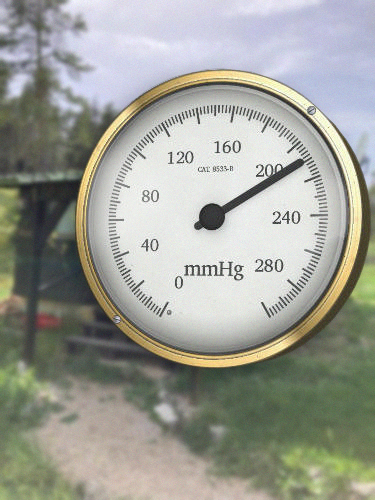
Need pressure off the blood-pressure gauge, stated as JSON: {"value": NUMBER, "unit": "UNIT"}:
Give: {"value": 210, "unit": "mmHg"}
